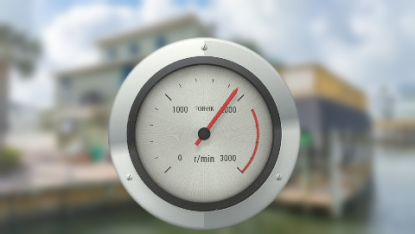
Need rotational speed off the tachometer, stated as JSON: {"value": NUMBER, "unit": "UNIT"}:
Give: {"value": 1900, "unit": "rpm"}
